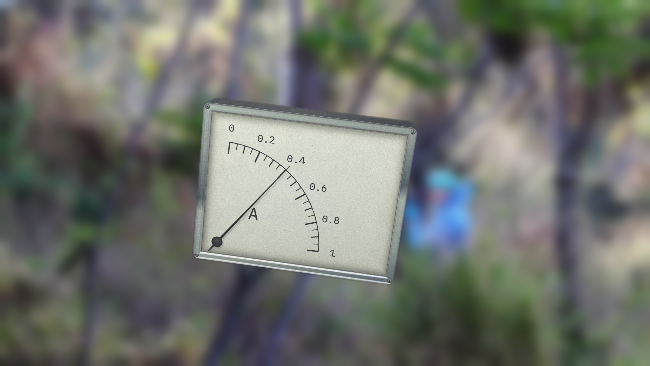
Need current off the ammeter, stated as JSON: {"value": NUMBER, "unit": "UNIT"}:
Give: {"value": 0.4, "unit": "A"}
